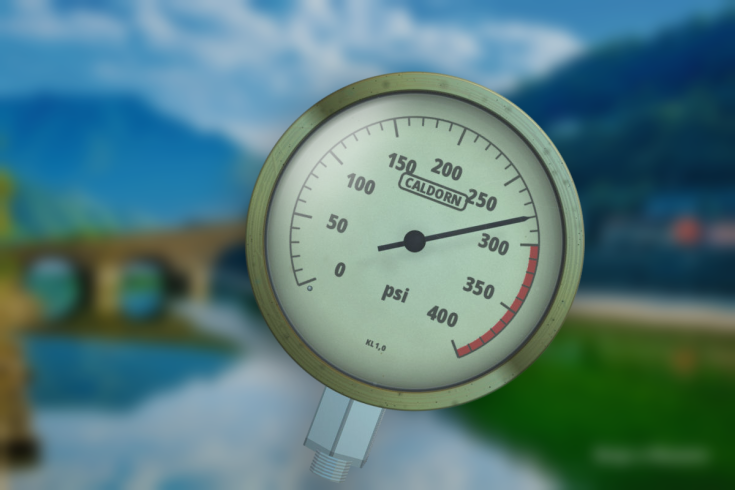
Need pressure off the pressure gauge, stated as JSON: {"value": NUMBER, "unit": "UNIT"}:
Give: {"value": 280, "unit": "psi"}
